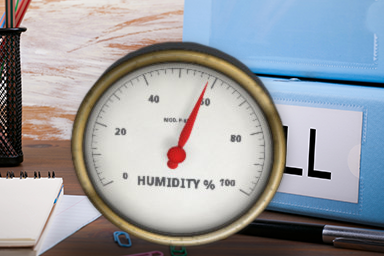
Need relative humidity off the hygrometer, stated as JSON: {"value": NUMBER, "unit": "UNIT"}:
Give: {"value": 58, "unit": "%"}
